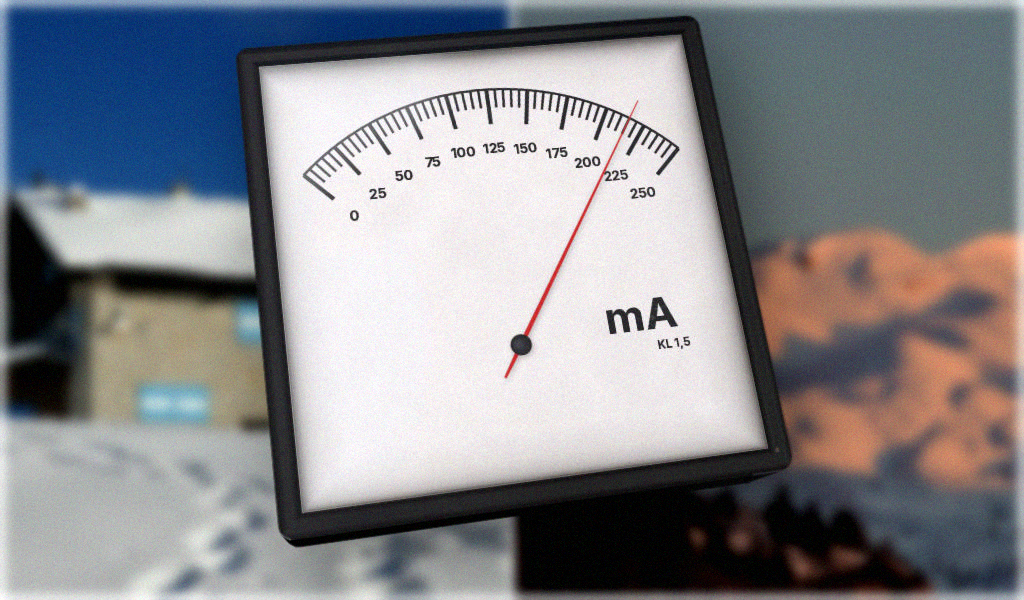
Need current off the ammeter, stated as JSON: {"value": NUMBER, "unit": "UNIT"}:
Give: {"value": 215, "unit": "mA"}
